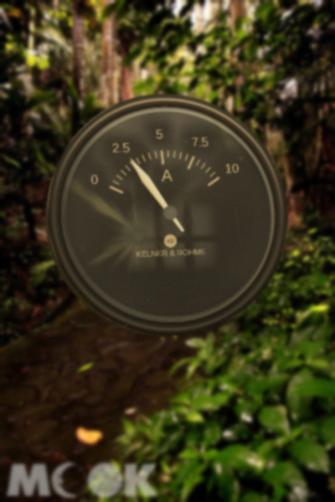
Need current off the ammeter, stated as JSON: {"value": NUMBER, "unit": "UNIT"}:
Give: {"value": 2.5, "unit": "A"}
